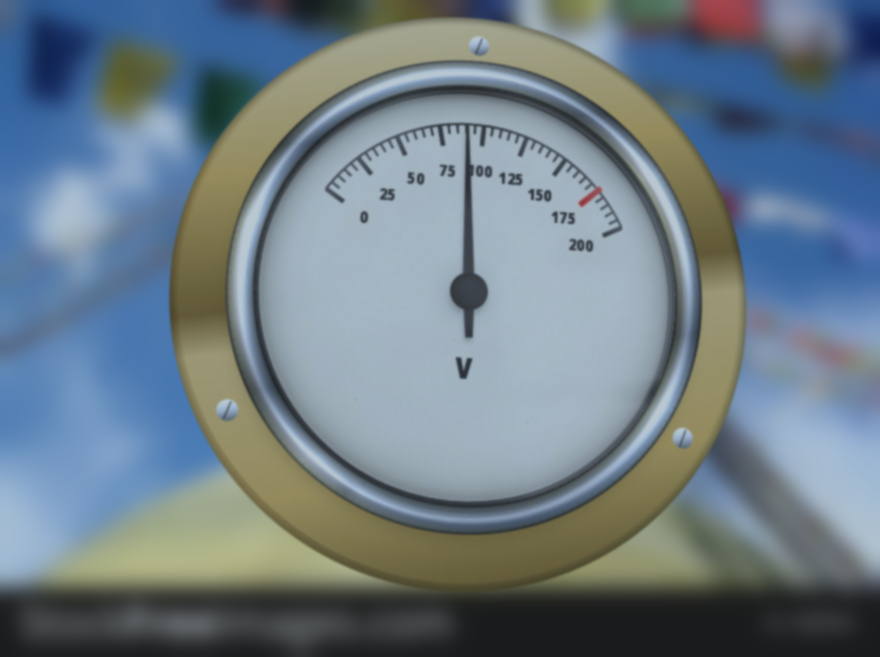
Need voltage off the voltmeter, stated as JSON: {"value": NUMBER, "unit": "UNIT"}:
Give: {"value": 90, "unit": "V"}
